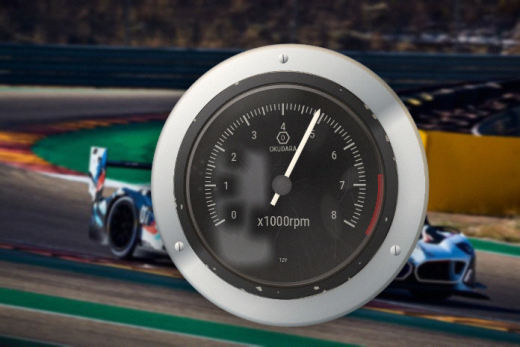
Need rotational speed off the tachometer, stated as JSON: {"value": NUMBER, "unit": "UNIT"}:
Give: {"value": 4900, "unit": "rpm"}
